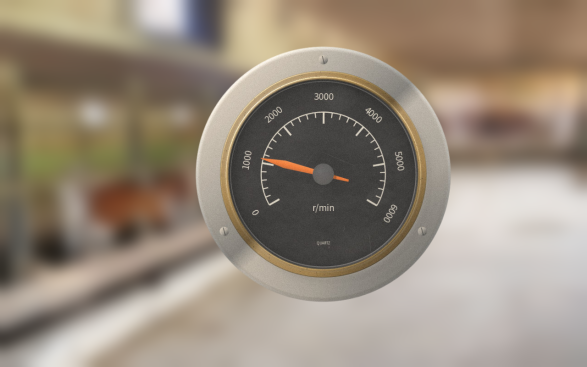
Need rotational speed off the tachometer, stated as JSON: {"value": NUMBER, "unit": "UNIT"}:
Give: {"value": 1100, "unit": "rpm"}
